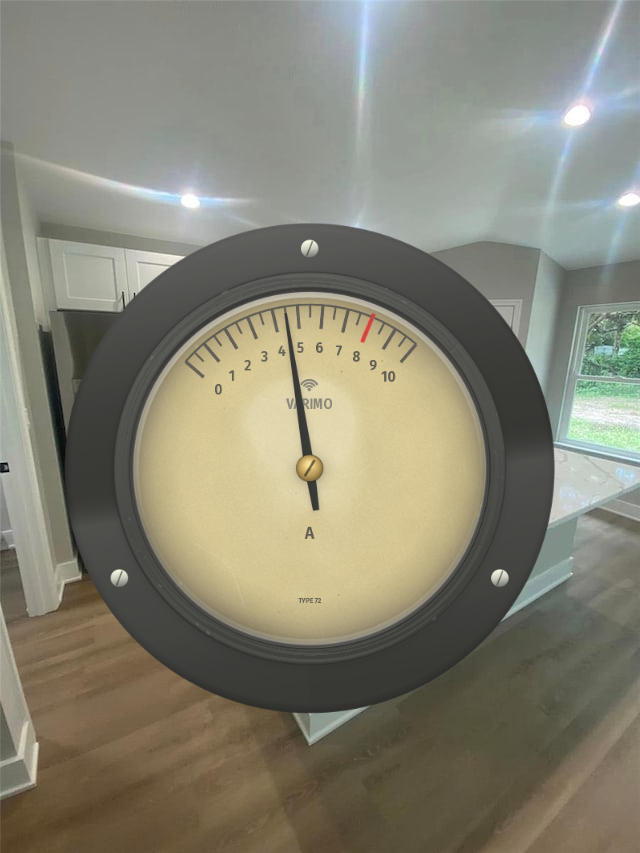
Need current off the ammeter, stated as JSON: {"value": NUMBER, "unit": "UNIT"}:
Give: {"value": 4.5, "unit": "A"}
